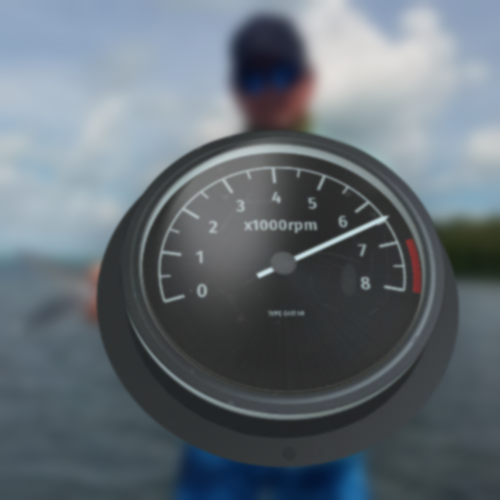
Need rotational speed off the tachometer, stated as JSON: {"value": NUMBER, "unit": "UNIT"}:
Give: {"value": 6500, "unit": "rpm"}
